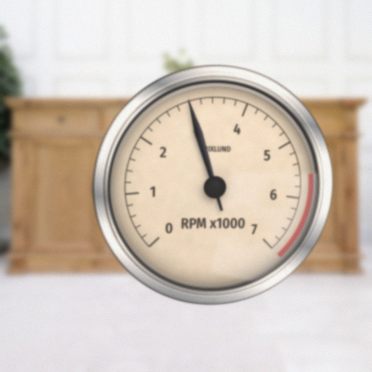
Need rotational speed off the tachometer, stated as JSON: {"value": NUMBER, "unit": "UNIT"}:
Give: {"value": 3000, "unit": "rpm"}
